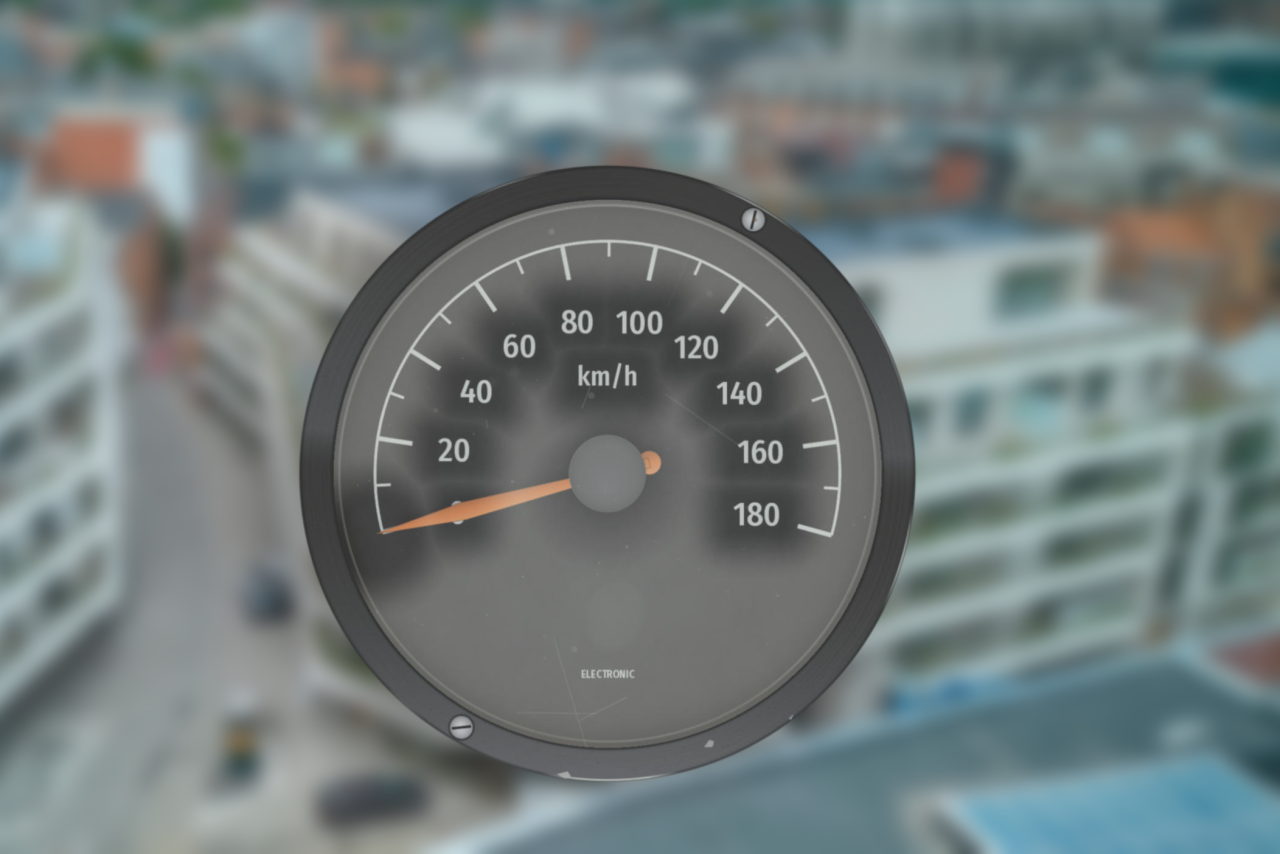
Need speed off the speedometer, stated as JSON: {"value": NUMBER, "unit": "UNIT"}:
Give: {"value": 0, "unit": "km/h"}
